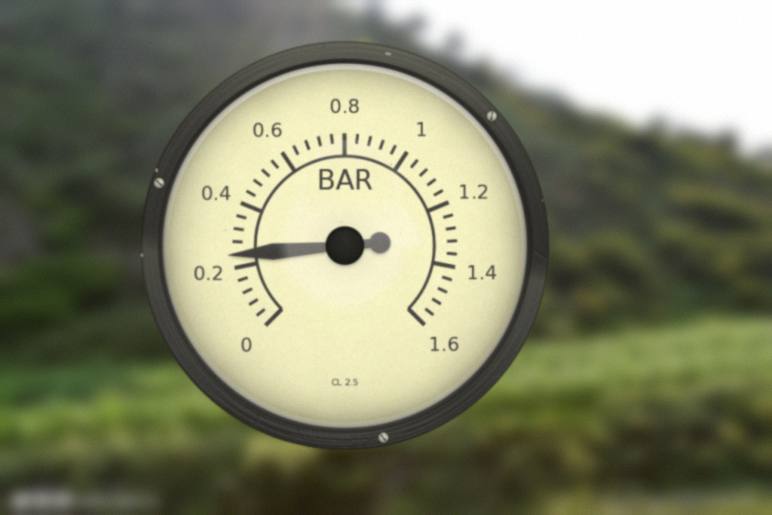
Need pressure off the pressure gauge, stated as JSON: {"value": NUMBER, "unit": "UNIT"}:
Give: {"value": 0.24, "unit": "bar"}
